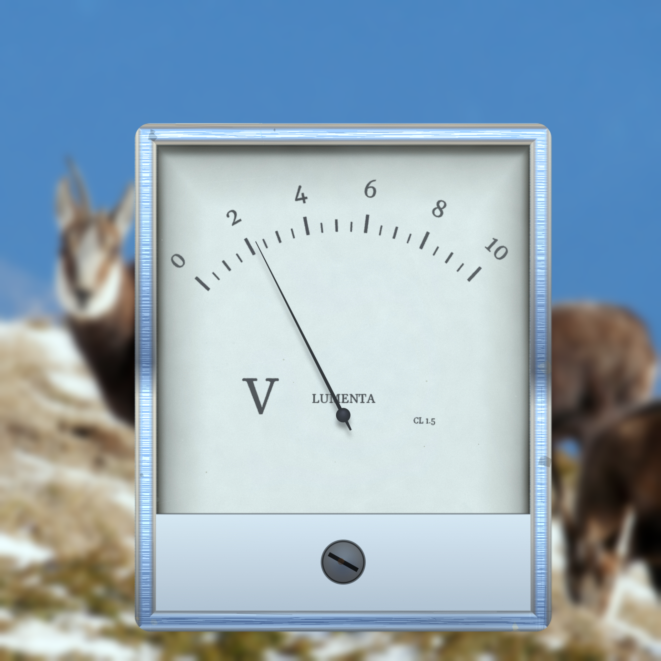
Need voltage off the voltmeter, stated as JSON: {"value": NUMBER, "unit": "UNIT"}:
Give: {"value": 2.25, "unit": "V"}
